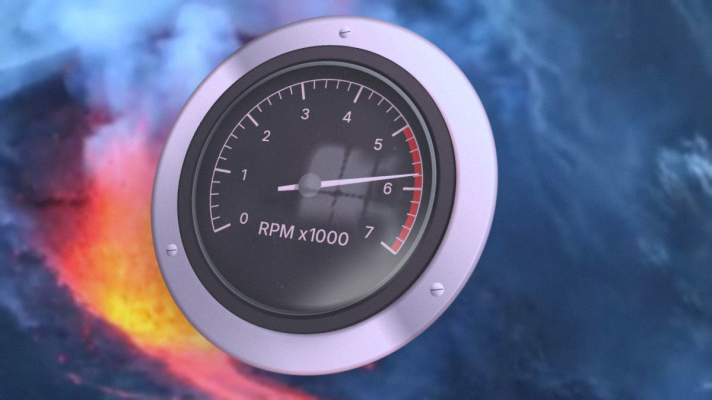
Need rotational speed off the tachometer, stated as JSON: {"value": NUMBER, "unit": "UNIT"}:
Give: {"value": 5800, "unit": "rpm"}
